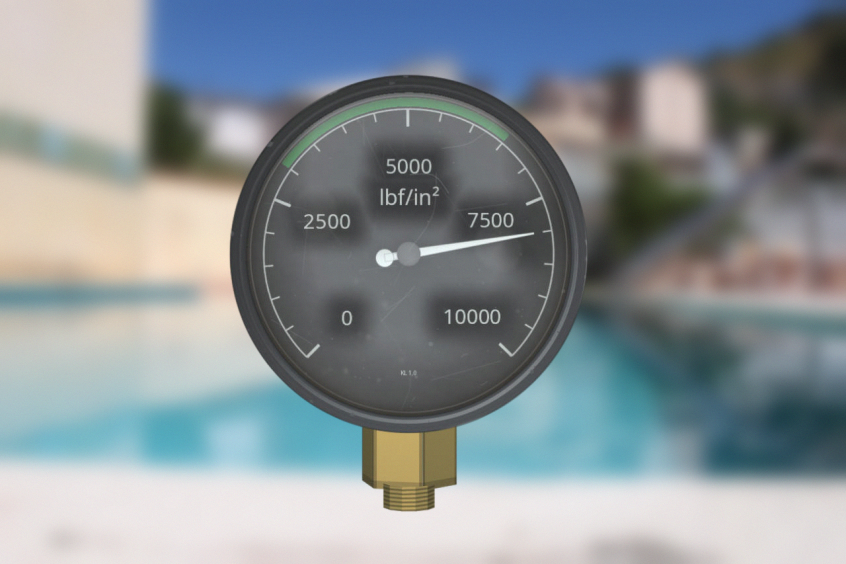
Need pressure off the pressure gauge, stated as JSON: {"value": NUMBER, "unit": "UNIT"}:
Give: {"value": 8000, "unit": "psi"}
